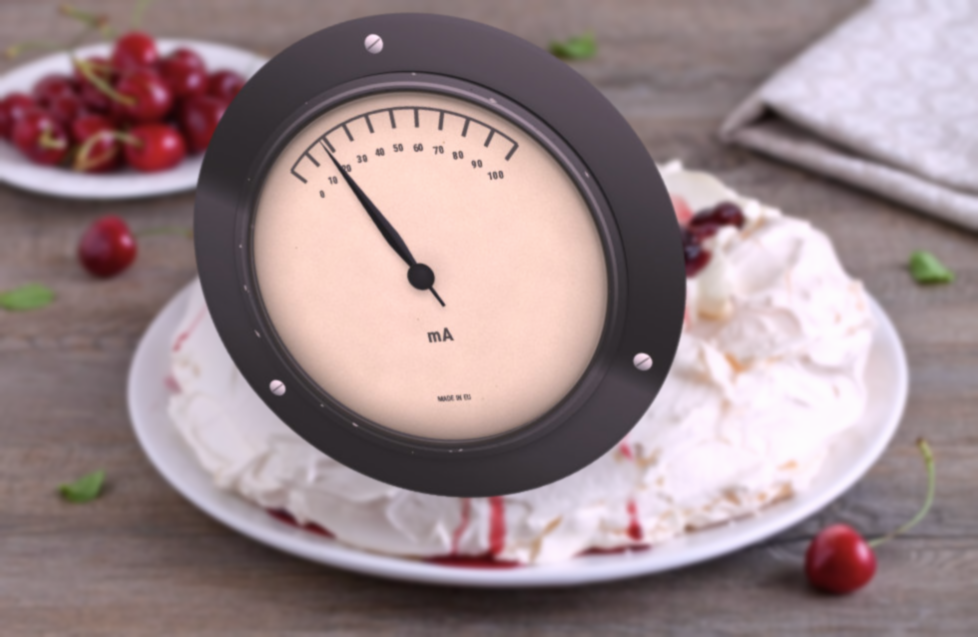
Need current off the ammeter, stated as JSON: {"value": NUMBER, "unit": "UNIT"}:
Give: {"value": 20, "unit": "mA"}
